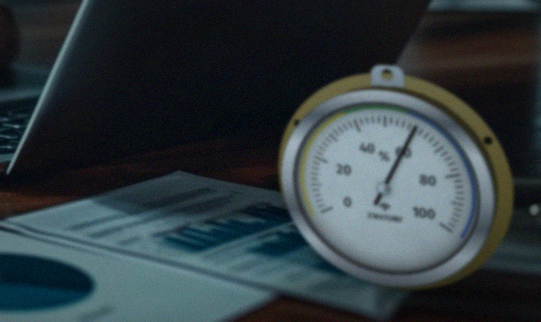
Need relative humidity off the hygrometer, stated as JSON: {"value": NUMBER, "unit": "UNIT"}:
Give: {"value": 60, "unit": "%"}
